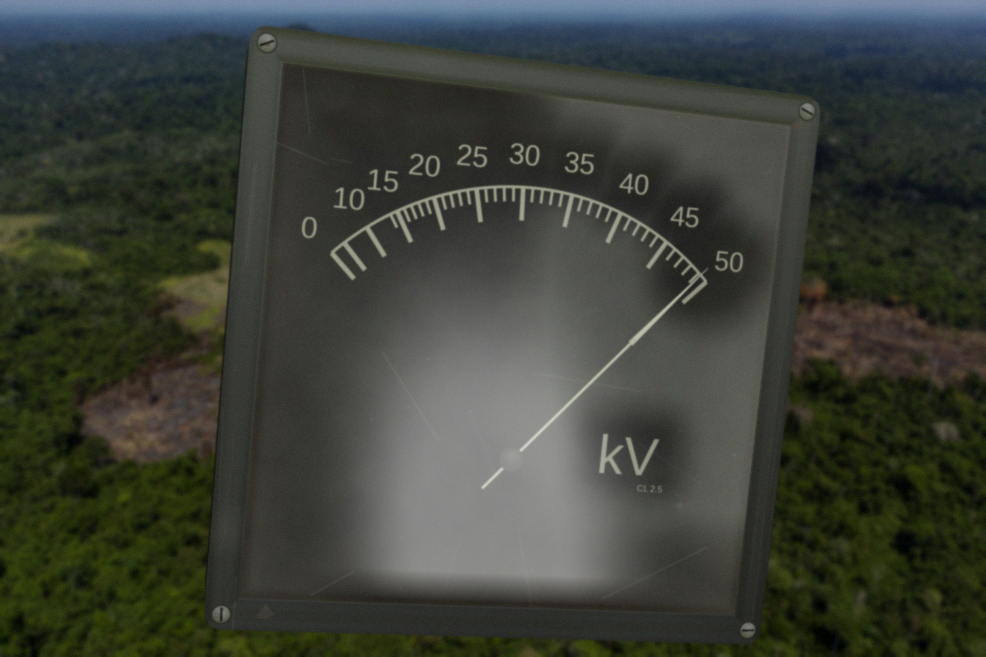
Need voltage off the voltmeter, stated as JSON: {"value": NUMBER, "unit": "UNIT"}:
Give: {"value": 49, "unit": "kV"}
